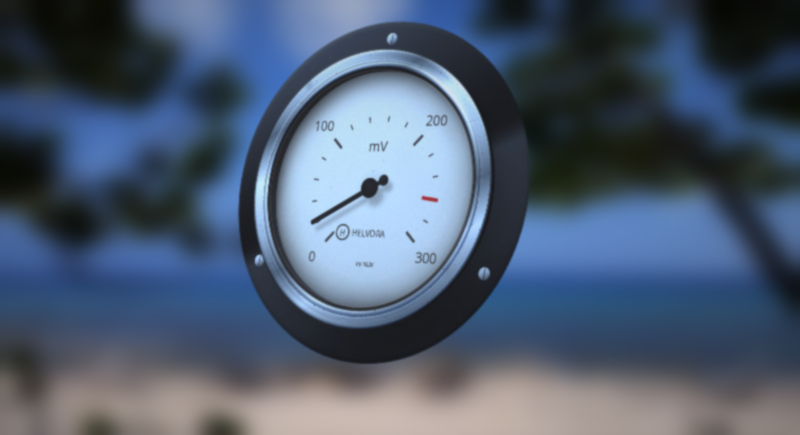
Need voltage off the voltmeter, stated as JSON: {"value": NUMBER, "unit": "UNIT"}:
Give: {"value": 20, "unit": "mV"}
